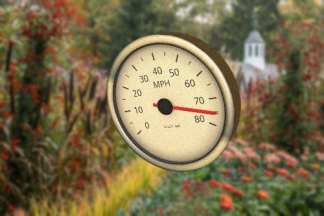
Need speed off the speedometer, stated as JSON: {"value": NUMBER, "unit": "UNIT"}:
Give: {"value": 75, "unit": "mph"}
